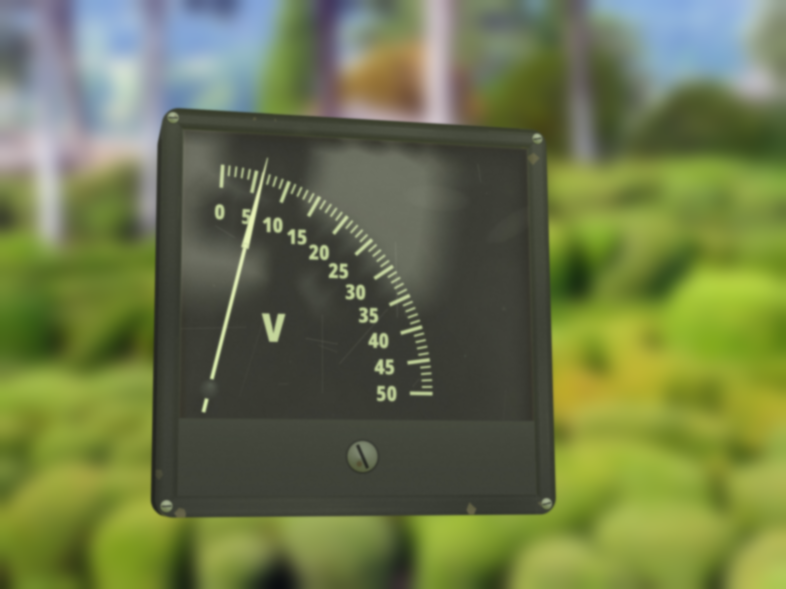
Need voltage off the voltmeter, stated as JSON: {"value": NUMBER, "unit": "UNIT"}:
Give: {"value": 6, "unit": "V"}
